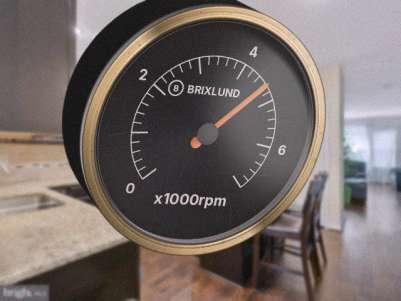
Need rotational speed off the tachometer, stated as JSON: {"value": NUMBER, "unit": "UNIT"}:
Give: {"value": 4600, "unit": "rpm"}
